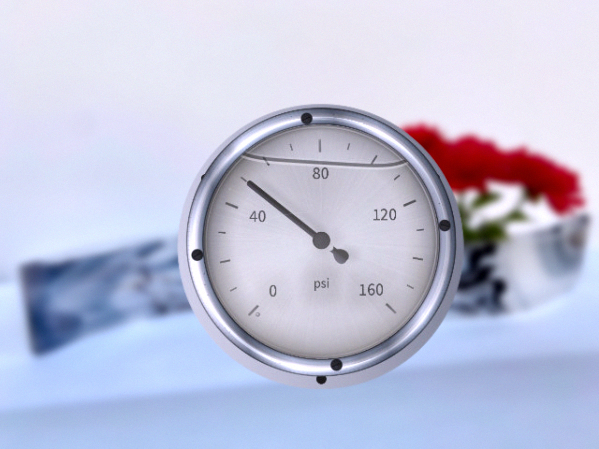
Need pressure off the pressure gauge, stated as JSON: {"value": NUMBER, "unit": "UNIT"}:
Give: {"value": 50, "unit": "psi"}
